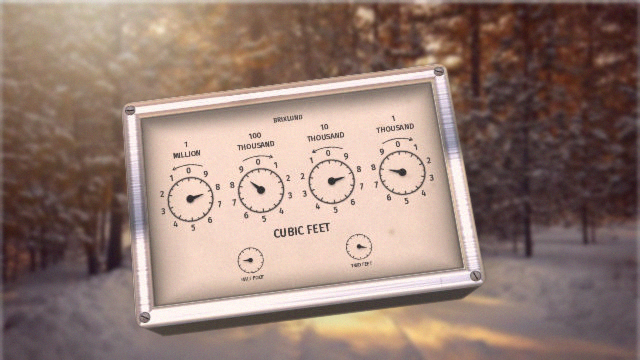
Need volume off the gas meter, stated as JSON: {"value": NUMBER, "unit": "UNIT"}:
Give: {"value": 787800, "unit": "ft³"}
